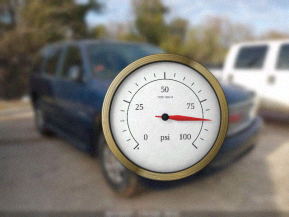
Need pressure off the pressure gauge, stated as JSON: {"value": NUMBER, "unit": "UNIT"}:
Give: {"value": 85, "unit": "psi"}
